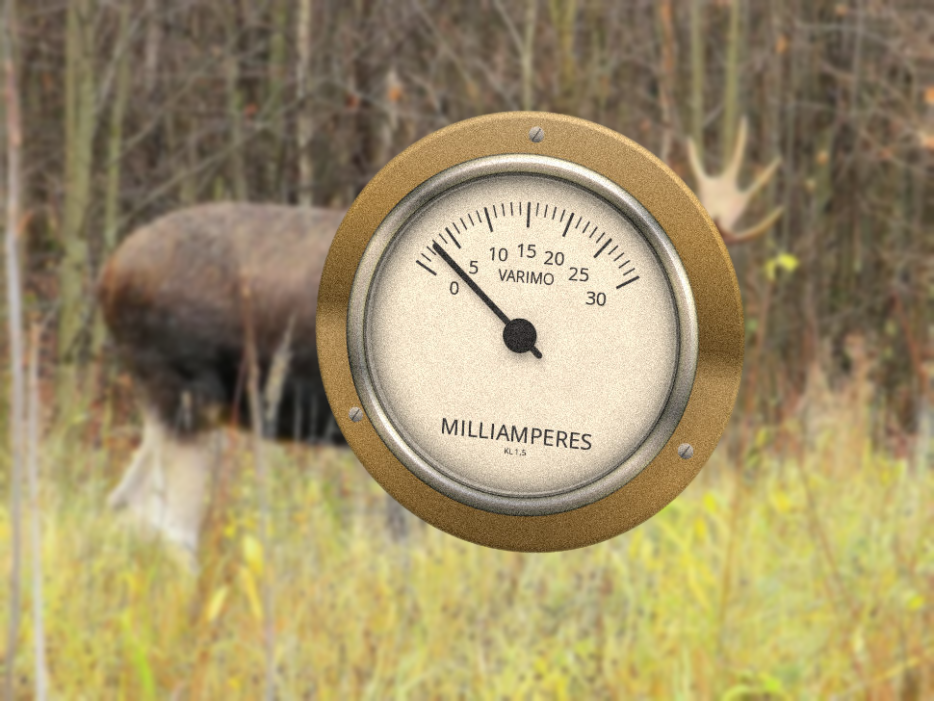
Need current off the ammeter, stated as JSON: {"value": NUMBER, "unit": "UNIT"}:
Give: {"value": 3, "unit": "mA"}
